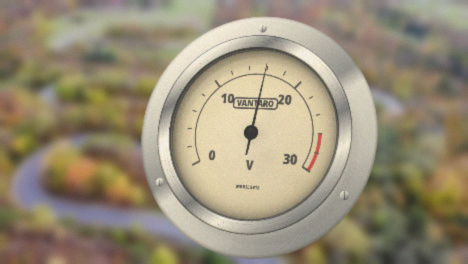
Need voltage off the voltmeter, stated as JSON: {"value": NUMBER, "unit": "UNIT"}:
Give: {"value": 16, "unit": "V"}
